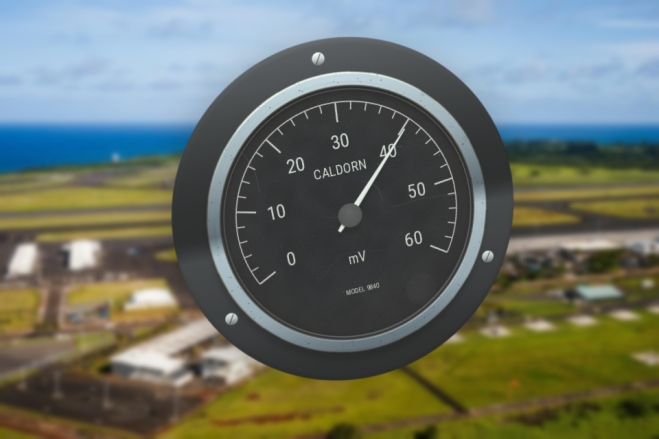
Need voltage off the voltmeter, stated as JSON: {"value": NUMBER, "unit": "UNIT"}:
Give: {"value": 40, "unit": "mV"}
